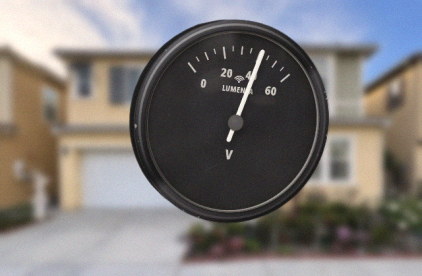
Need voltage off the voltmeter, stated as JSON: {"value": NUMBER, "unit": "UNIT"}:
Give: {"value": 40, "unit": "V"}
